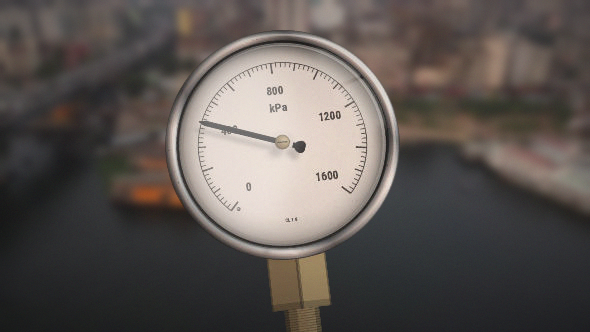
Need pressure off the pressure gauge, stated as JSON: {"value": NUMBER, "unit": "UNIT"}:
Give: {"value": 400, "unit": "kPa"}
